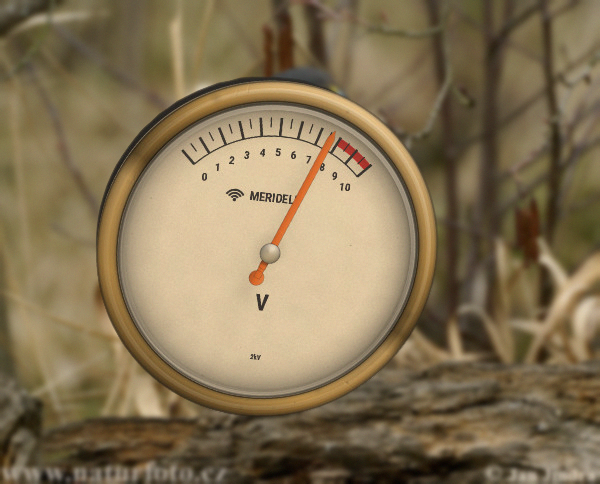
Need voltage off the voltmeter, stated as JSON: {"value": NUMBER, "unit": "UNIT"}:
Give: {"value": 7.5, "unit": "V"}
